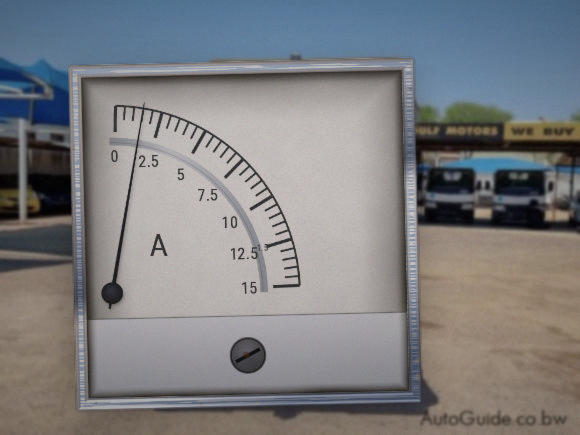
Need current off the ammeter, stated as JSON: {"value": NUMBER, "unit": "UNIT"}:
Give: {"value": 1.5, "unit": "A"}
